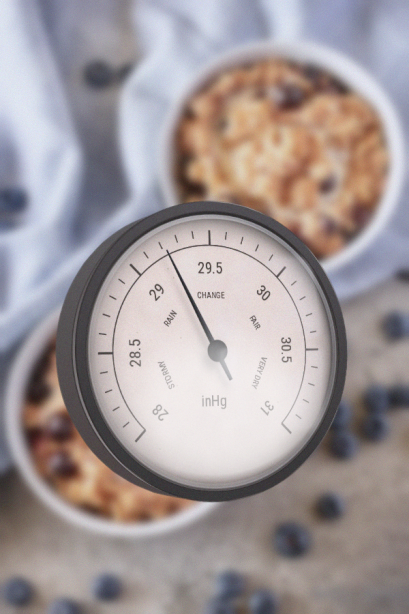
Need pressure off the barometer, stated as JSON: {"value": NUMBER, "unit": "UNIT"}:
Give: {"value": 29.2, "unit": "inHg"}
